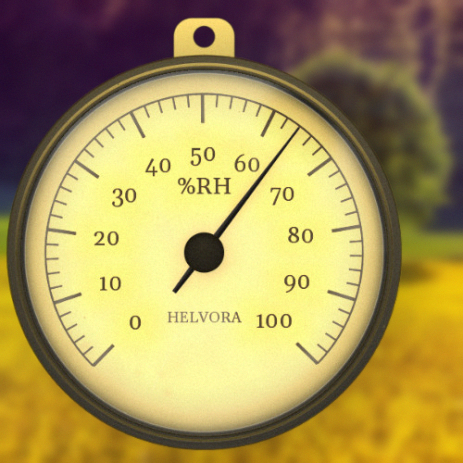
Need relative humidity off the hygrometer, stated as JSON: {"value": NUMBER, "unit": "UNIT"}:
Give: {"value": 64, "unit": "%"}
